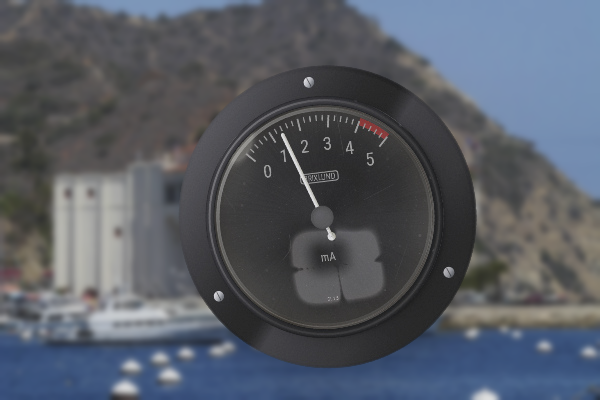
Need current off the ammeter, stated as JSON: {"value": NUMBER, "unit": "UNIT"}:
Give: {"value": 1.4, "unit": "mA"}
